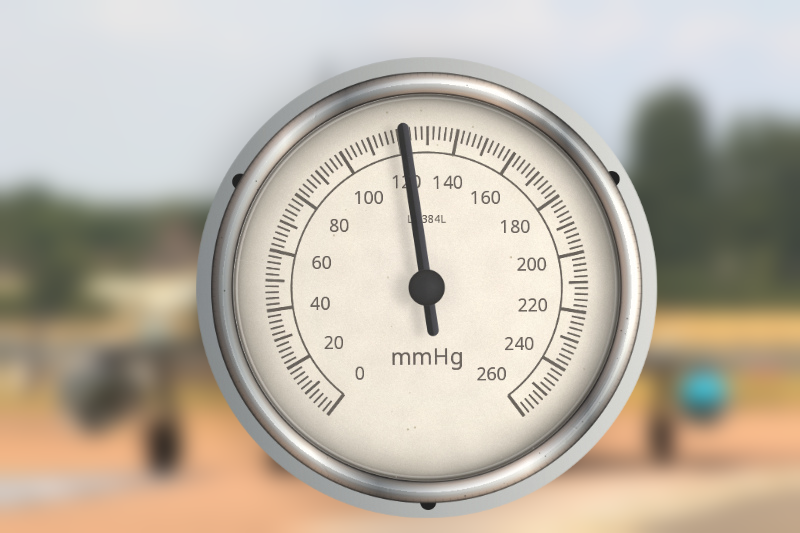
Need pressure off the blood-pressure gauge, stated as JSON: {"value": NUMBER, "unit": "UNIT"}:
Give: {"value": 122, "unit": "mmHg"}
